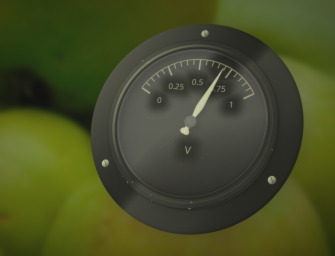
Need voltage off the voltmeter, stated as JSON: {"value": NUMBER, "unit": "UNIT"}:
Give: {"value": 0.7, "unit": "V"}
